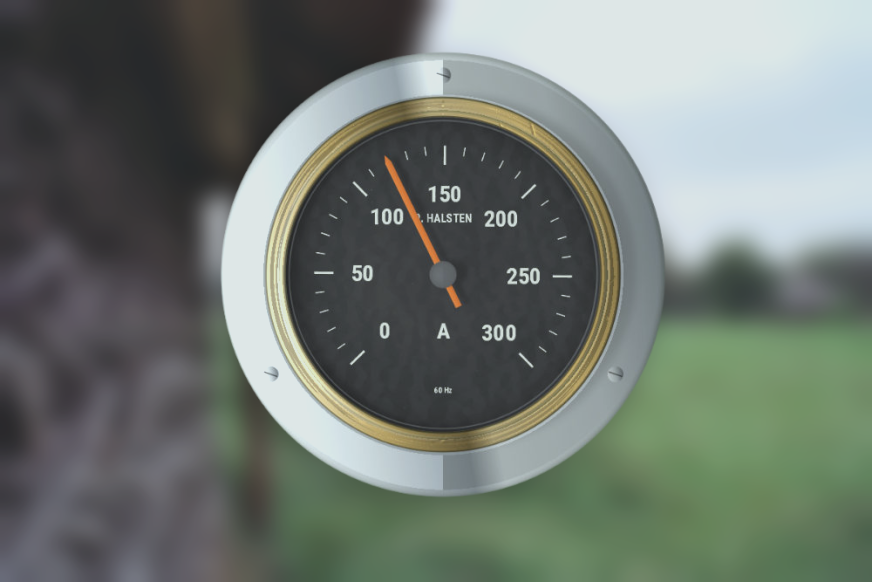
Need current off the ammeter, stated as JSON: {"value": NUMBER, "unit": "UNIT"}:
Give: {"value": 120, "unit": "A"}
